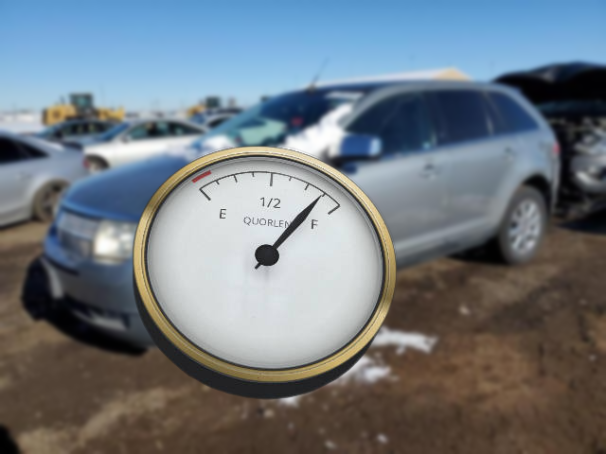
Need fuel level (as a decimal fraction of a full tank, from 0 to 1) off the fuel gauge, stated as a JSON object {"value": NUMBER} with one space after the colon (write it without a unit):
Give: {"value": 0.875}
